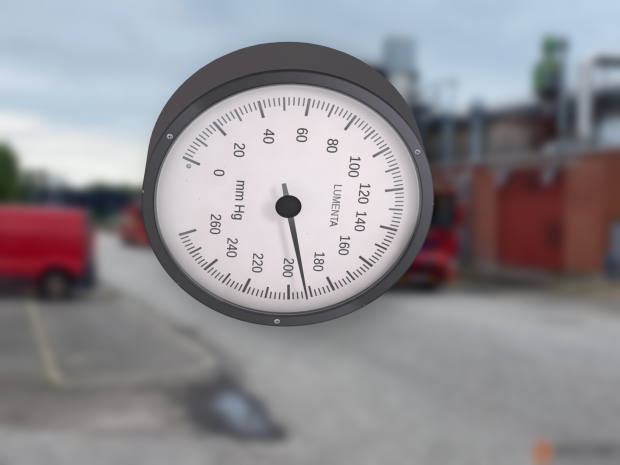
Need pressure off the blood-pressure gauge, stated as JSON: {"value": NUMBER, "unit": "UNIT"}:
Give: {"value": 192, "unit": "mmHg"}
